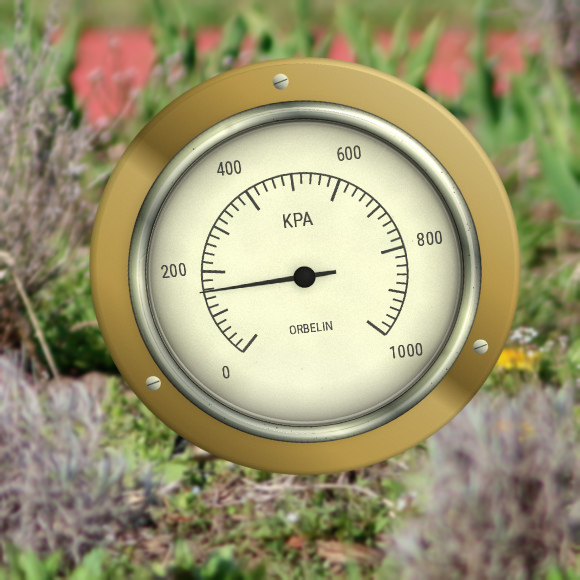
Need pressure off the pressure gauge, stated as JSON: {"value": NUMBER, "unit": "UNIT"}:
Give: {"value": 160, "unit": "kPa"}
